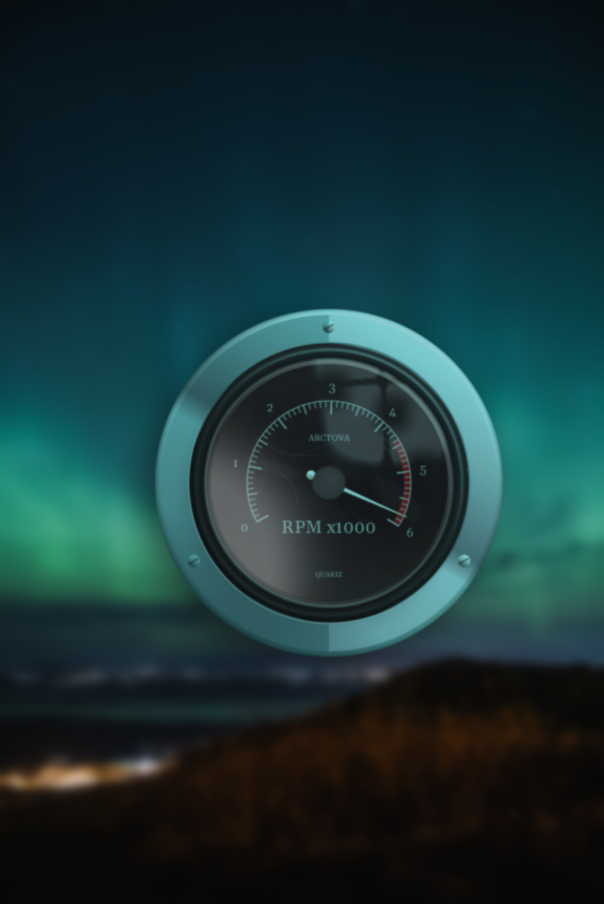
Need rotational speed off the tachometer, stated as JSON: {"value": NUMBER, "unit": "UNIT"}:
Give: {"value": 5800, "unit": "rpm"}
